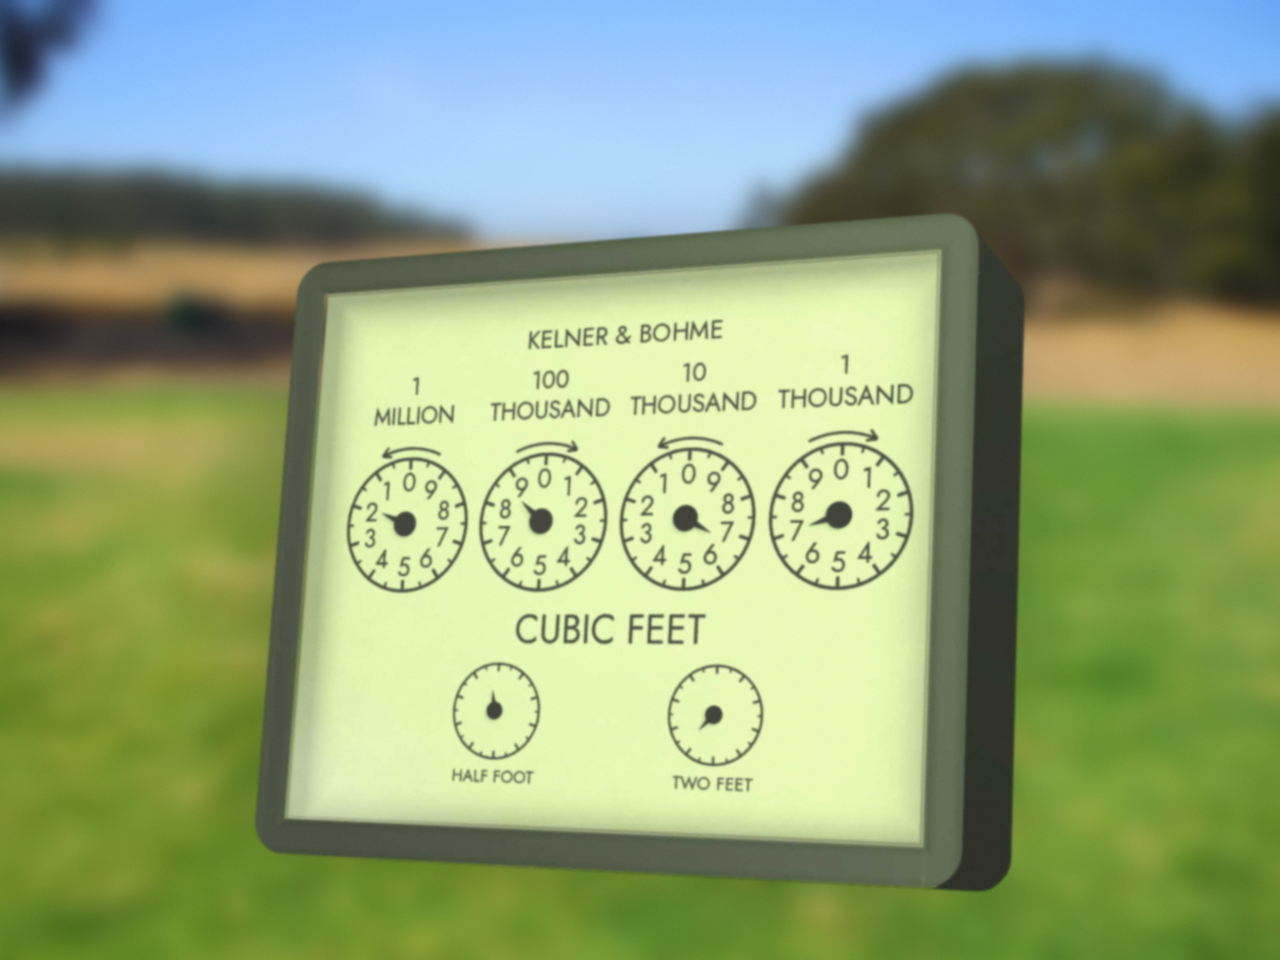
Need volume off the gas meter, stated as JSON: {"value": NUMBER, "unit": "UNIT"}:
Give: {"value": 186700, "unit": "ft³"}
